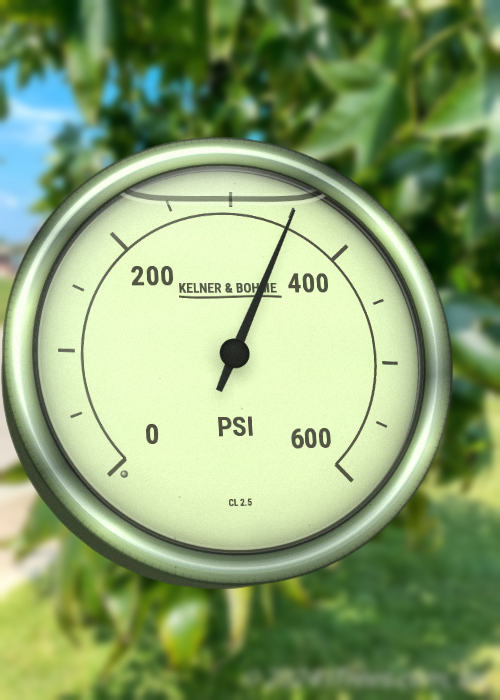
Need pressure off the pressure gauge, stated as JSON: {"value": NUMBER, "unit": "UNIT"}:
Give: {"value": 350, "unit": "psi"}
